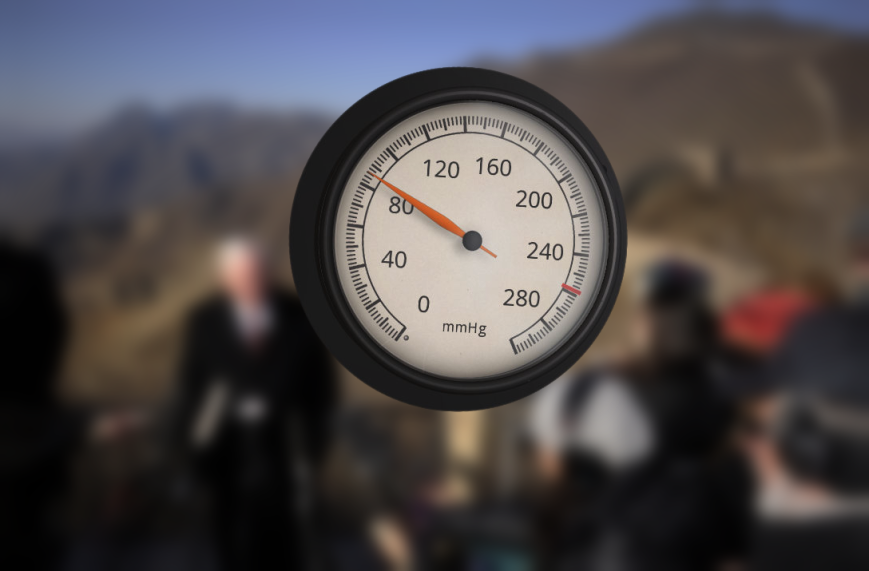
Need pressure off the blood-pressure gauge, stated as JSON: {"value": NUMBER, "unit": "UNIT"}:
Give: {"value": 86, "unit": "mmHg"}
